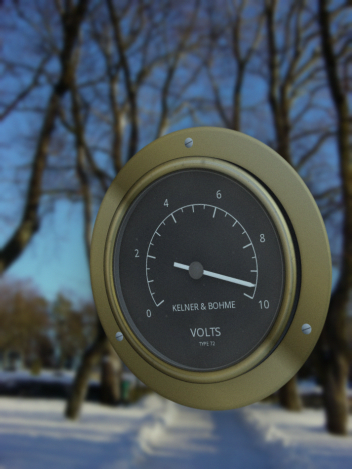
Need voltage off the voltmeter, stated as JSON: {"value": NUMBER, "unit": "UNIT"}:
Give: {"value": 9.5, "unit": "V"}
